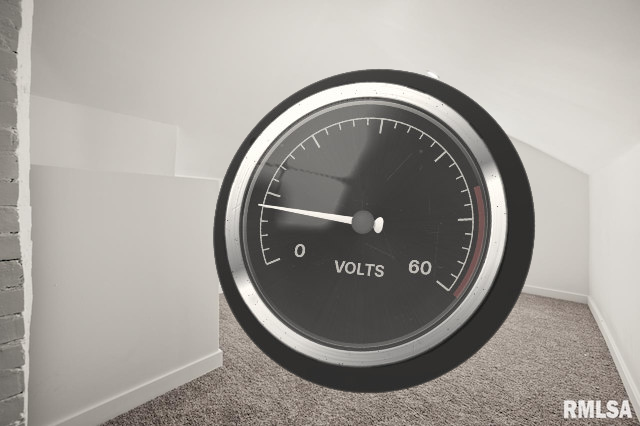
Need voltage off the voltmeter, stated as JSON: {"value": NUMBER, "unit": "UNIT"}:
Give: {"value": 8, "unit": "V"}
